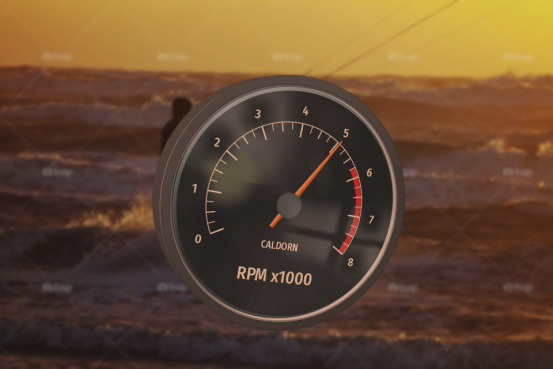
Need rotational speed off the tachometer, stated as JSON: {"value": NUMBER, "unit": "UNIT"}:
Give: {"value": 5000, "unit": "rpm"}
